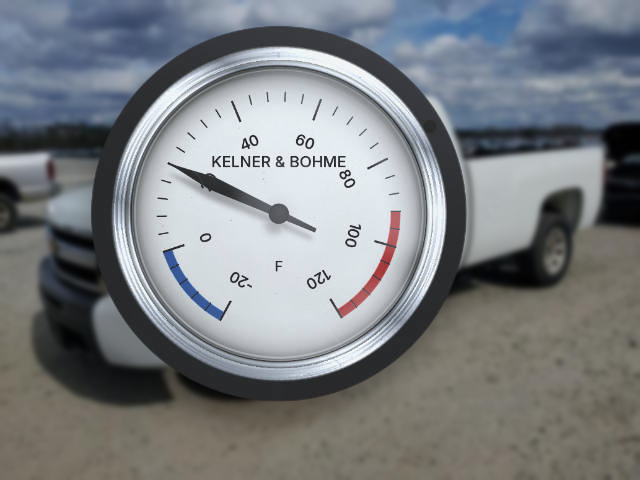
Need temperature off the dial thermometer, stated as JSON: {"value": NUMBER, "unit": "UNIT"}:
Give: {"value": 20, "unit": "°F"}
